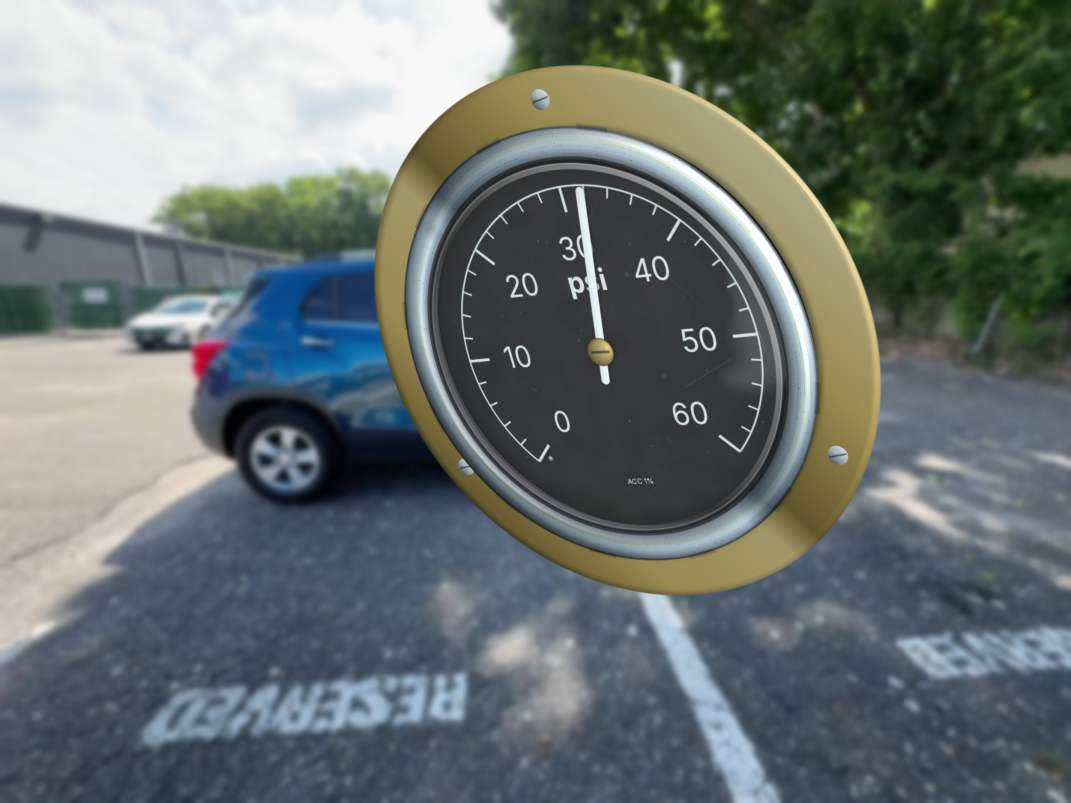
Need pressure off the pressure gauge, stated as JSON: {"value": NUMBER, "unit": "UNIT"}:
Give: {"value": 32, "unit": "psi"}
